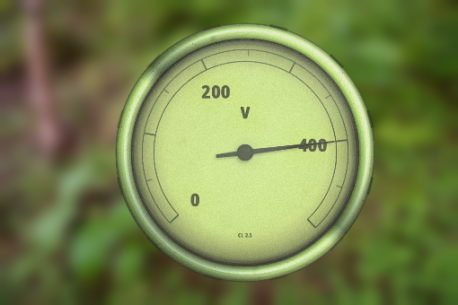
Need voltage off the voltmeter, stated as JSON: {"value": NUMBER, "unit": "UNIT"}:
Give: {"value": 400, "unit": "V"}
